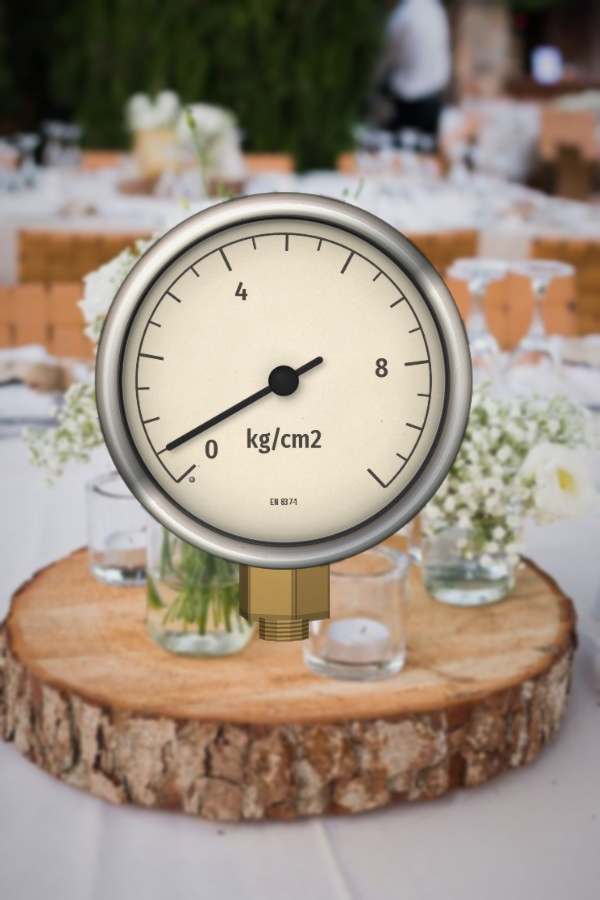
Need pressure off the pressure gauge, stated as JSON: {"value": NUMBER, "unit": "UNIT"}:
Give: {"value": 0.5, "unit": "kg/cm²"}
